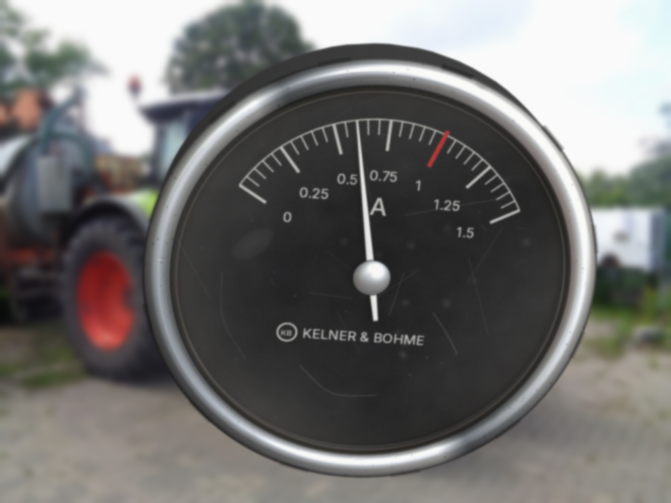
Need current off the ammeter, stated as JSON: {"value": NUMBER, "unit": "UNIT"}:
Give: {"value": 0.6, "unit": "A"}
